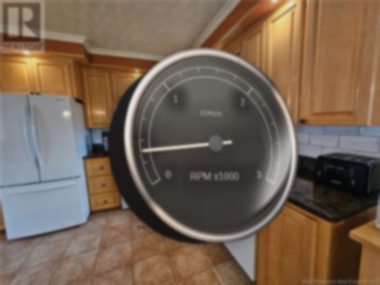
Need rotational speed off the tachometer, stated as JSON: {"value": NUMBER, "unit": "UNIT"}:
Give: {"value": 300, "unit": "rpm"}
